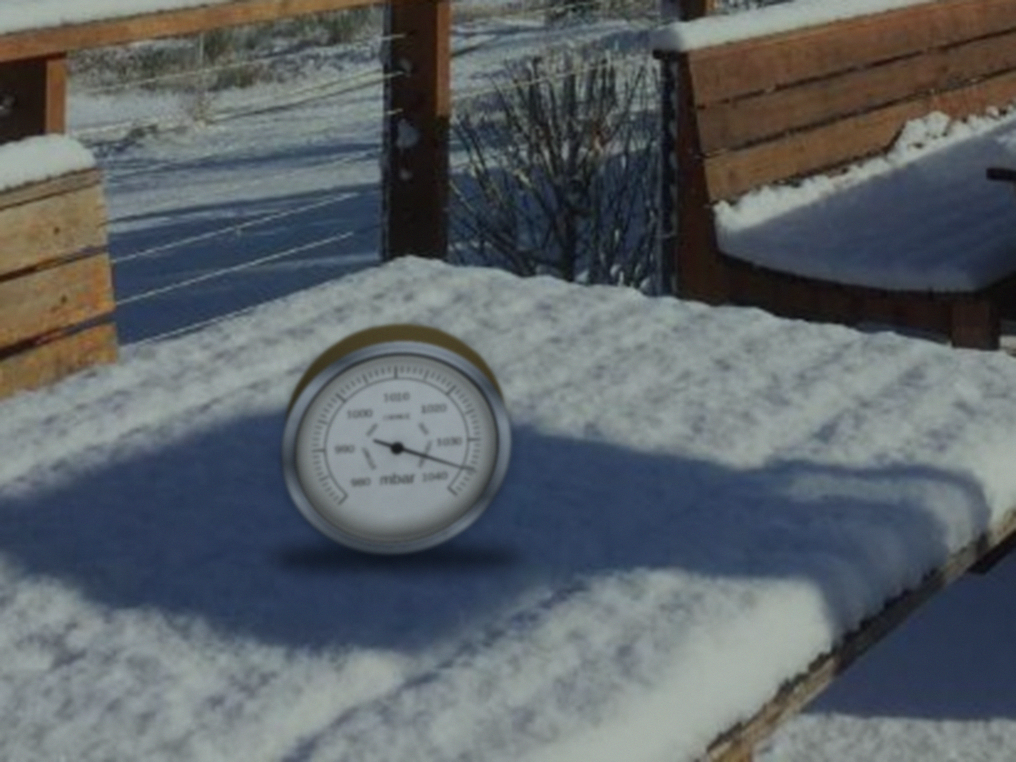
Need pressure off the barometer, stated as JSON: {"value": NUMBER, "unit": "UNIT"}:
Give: {"value": 1035, "unit": "mbar"}
